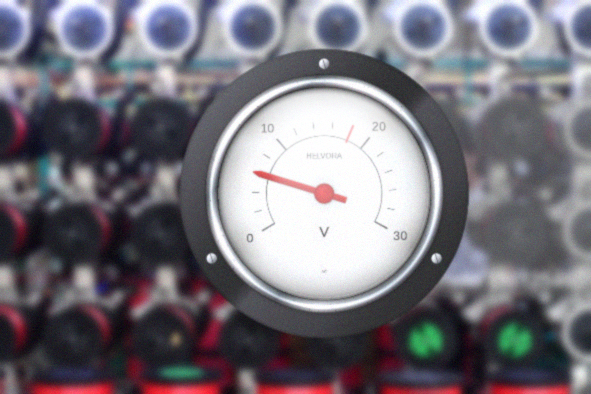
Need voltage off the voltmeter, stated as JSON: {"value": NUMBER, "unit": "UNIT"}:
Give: {"value": 6, "unit": "V"}
